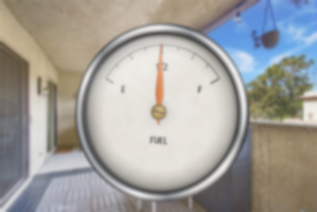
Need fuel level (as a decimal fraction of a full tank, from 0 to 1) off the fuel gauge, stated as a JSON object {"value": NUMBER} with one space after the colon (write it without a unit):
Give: {"value": 0.5}
